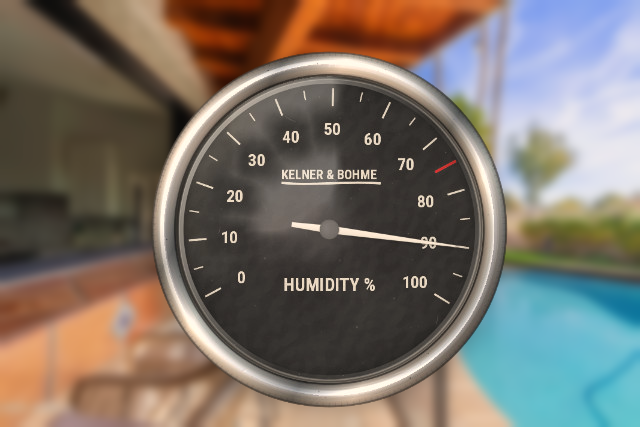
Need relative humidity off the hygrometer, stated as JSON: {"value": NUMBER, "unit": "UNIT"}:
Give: {"value": 90, "unit": "%"}
